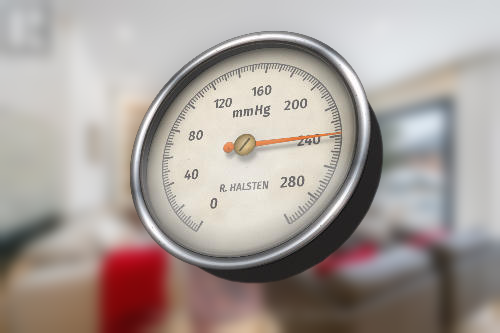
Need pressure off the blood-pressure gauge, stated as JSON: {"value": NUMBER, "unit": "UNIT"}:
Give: {"value": 240, "unit": "mmHg"}
